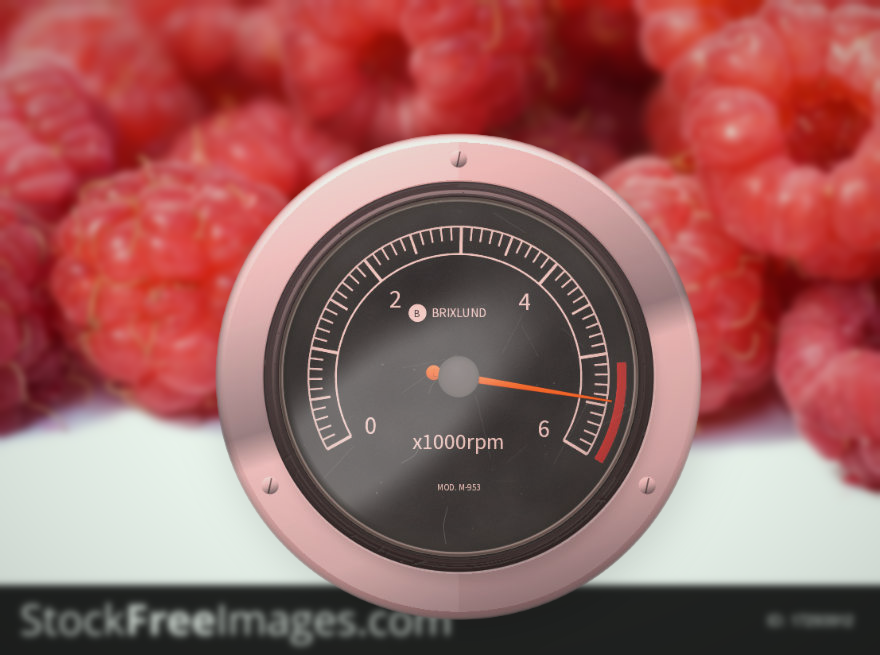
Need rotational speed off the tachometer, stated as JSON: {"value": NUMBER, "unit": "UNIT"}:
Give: {"value": 5450, "unit": "rpm"}
